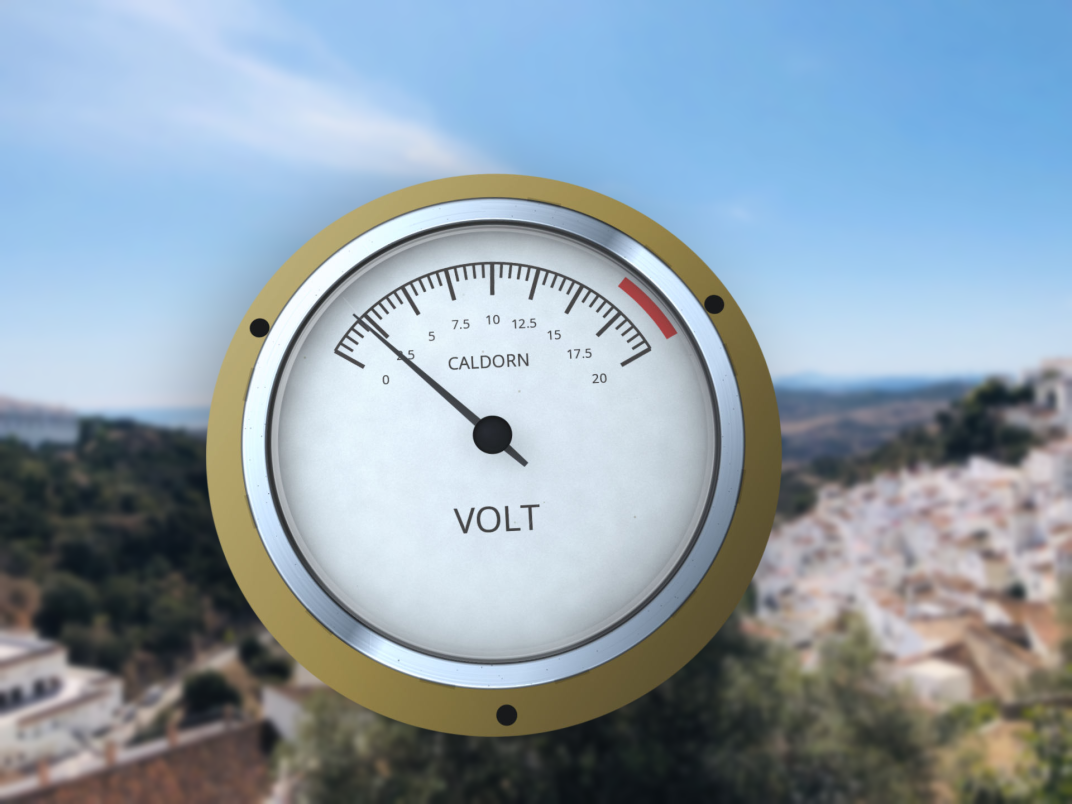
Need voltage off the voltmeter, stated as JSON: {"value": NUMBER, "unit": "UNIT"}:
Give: {"value": 2, "unit": "V"}
